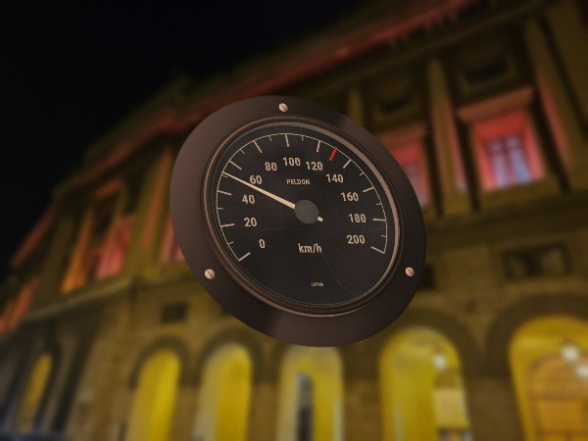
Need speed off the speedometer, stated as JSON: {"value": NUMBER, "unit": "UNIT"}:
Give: {"value": 50, "unit": "km/h"}
